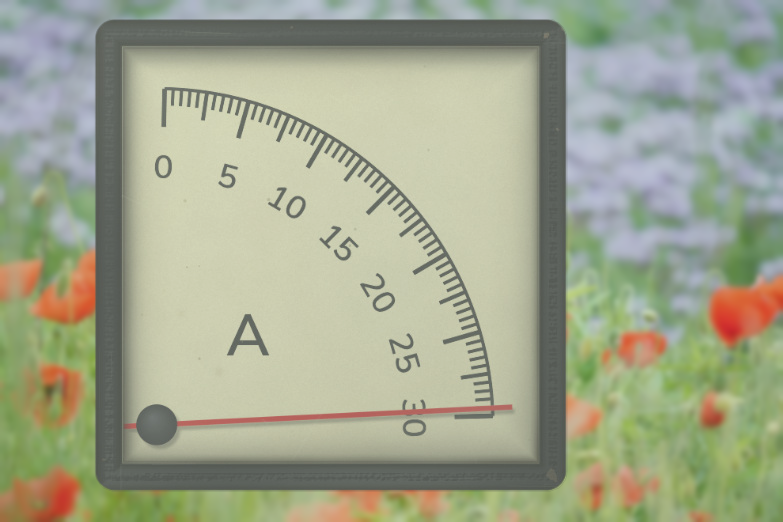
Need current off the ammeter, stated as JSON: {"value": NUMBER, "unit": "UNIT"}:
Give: {"value": 29.5, "unit": "A"}
